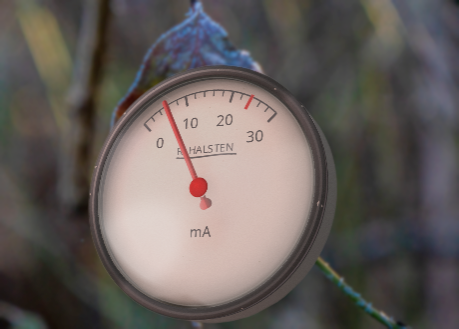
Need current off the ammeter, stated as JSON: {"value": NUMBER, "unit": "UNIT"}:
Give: {"value": 6, "unit": "mA"}
